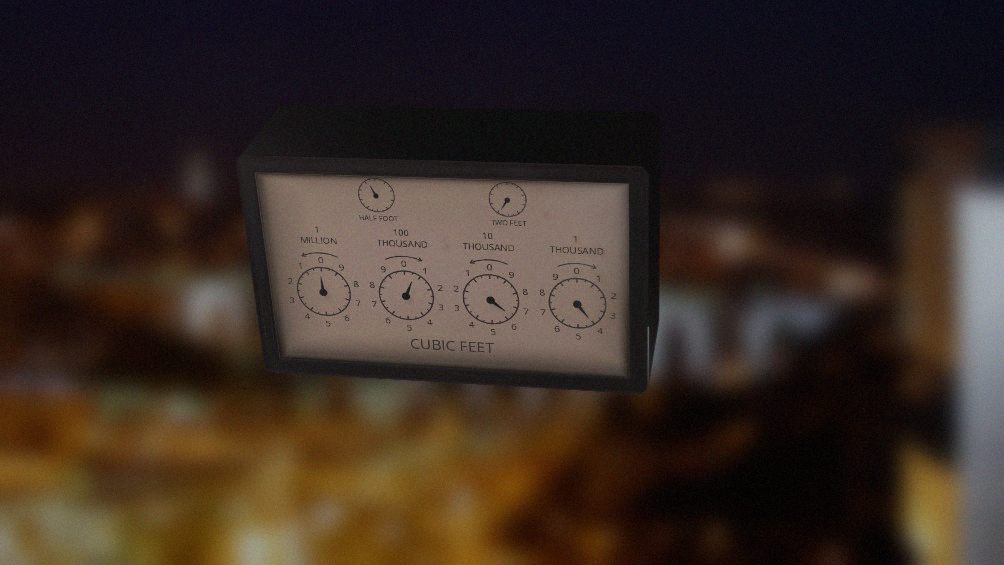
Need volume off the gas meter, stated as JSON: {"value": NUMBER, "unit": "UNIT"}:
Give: {"value": 6400, "unit": "ft³"}
